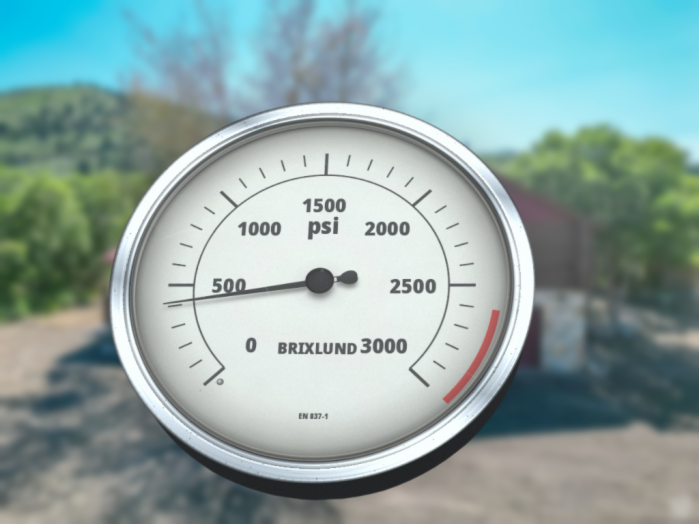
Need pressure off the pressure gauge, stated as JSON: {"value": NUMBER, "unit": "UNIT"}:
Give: {"value": 400, "unit": "psi"}
